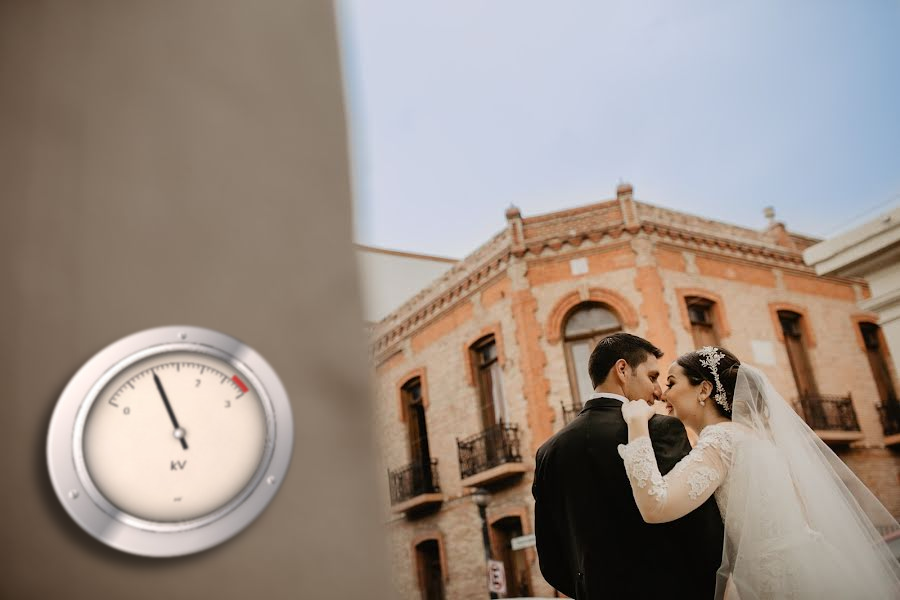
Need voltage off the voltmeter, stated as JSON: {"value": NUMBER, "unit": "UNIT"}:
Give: {"value": 1, "unit": "kV"}
